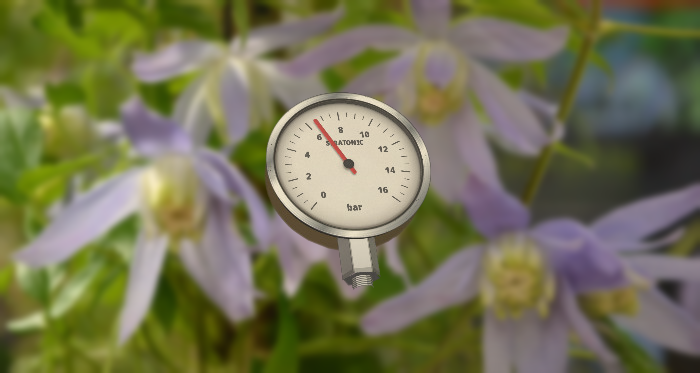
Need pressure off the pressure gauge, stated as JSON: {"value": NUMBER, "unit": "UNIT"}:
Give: {"value": 6.5, "unit": "bar"}
